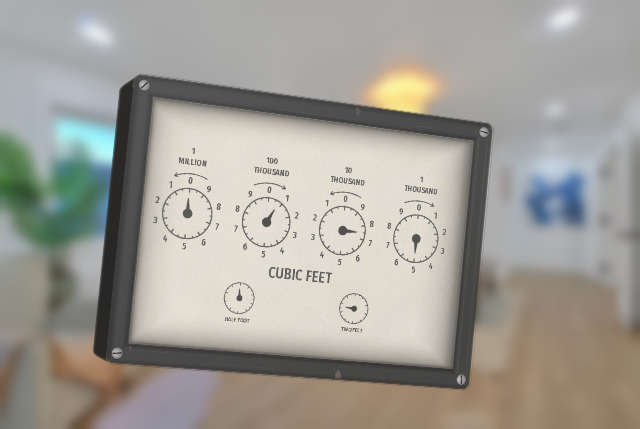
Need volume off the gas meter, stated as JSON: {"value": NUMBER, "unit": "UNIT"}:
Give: {"value": 7500, "unit": "ft³"}
